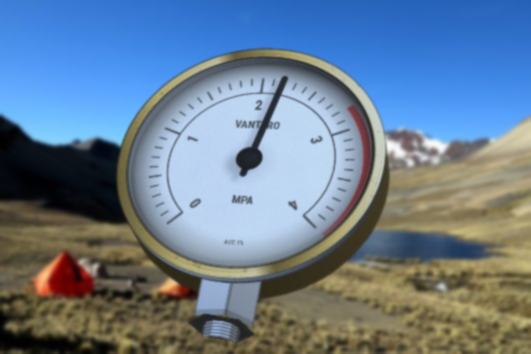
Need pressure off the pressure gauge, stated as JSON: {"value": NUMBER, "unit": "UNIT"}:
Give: {"value": 2.2, "unit": "MPa"}
